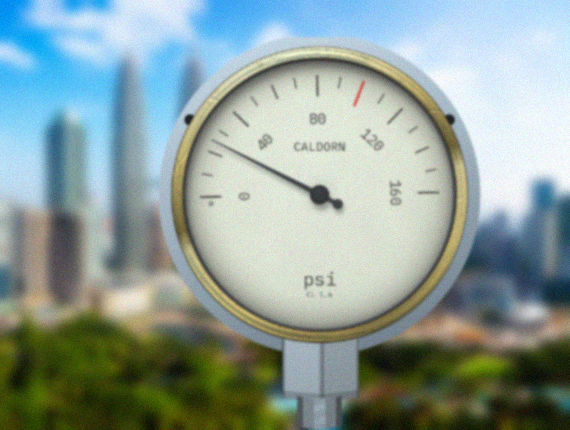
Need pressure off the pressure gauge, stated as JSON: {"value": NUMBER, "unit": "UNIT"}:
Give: {"value": 25, "unit": "psi"}
